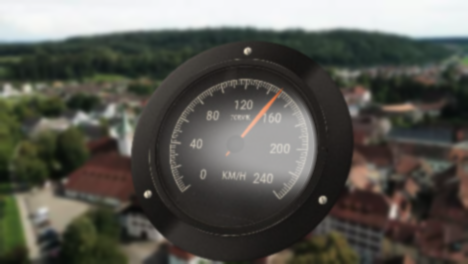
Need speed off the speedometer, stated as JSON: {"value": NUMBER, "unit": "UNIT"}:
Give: {"value": 150, "unit": "km/h"}
